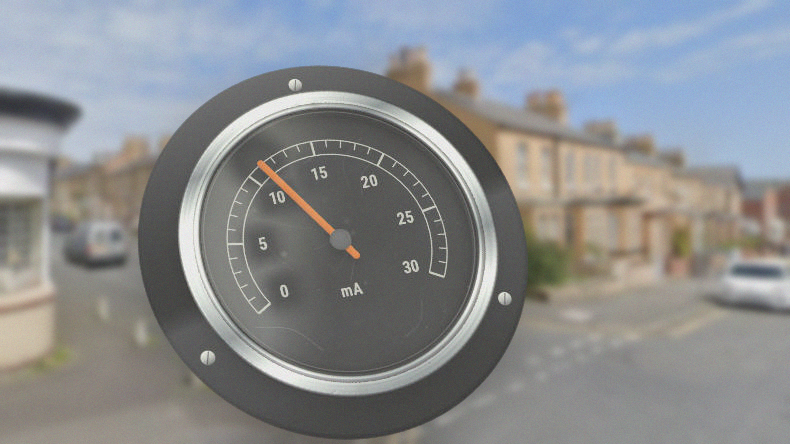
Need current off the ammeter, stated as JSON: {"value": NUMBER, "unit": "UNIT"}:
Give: {"value": 11, "unit": "mA"}
